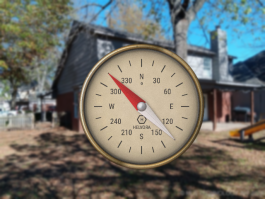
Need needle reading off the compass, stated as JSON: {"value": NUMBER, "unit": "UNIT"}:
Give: {"value": 315, "unit": "°"}
